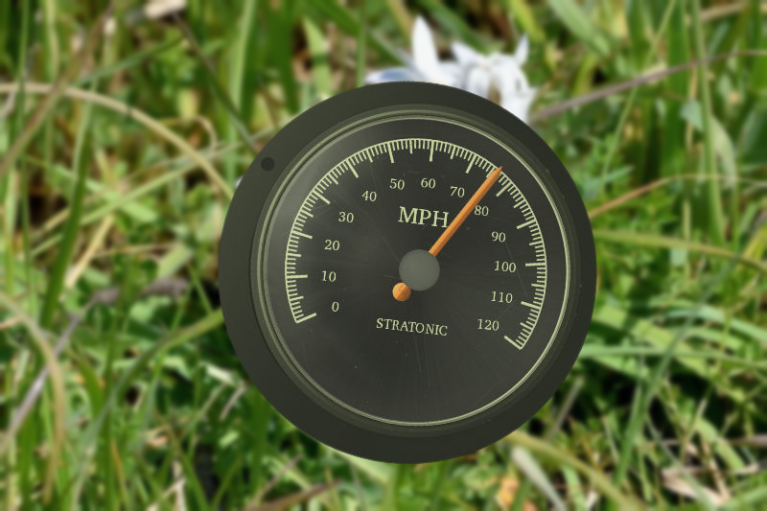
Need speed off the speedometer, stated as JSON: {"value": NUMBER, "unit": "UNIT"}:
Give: {"value": 76, "unit": "mph"}
